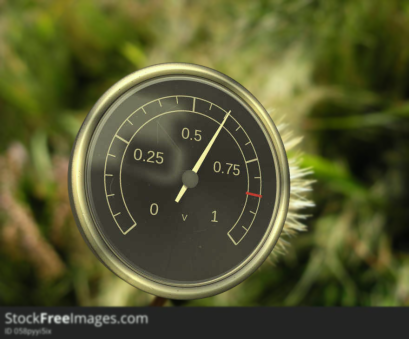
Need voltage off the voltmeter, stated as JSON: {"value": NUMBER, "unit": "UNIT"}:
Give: {"value": 0.6, "unit": "V"}
